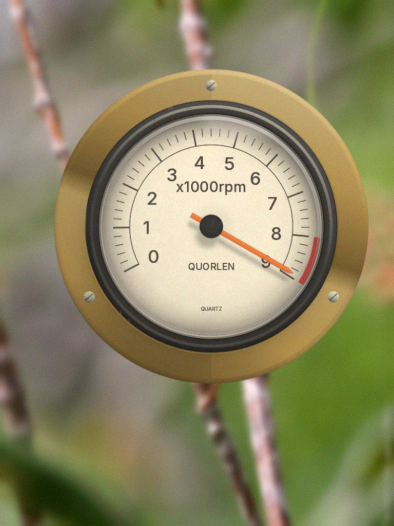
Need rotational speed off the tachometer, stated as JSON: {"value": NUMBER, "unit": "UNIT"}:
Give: {"value": 8900, "unit": "rpm"}
